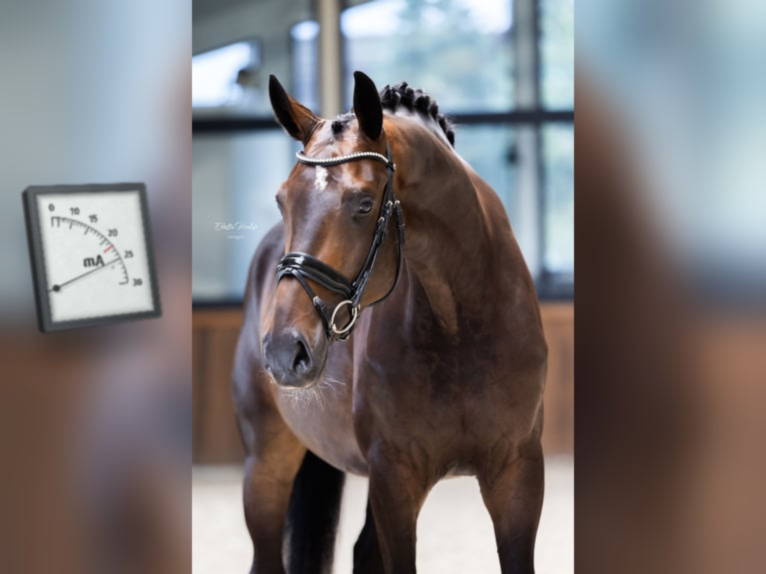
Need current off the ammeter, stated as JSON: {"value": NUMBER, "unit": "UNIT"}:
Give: {"value": 25, "unit": "mA"}
